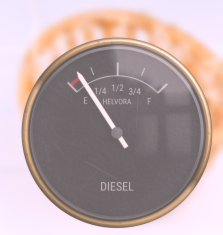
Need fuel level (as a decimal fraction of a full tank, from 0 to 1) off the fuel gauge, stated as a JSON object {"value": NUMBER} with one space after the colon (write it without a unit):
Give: {"value": 0.125}
